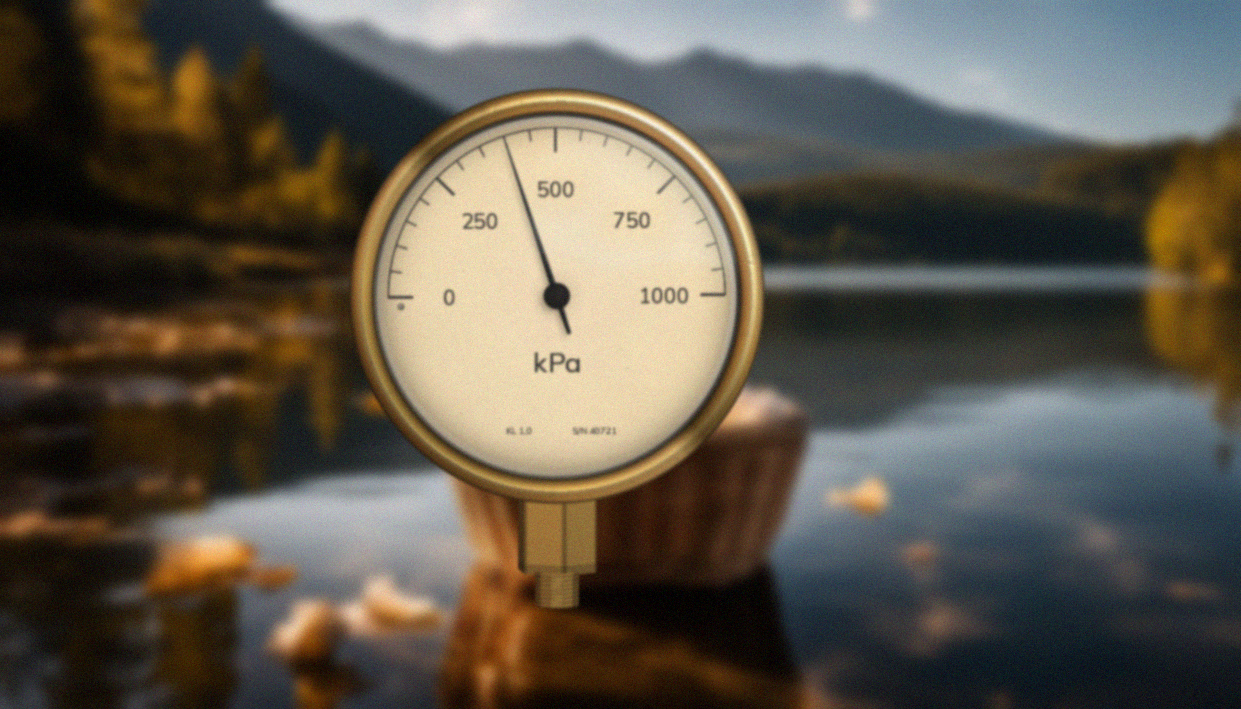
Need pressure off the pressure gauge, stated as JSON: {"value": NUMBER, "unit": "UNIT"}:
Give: {"value": 400, "unit": "kPa"}
